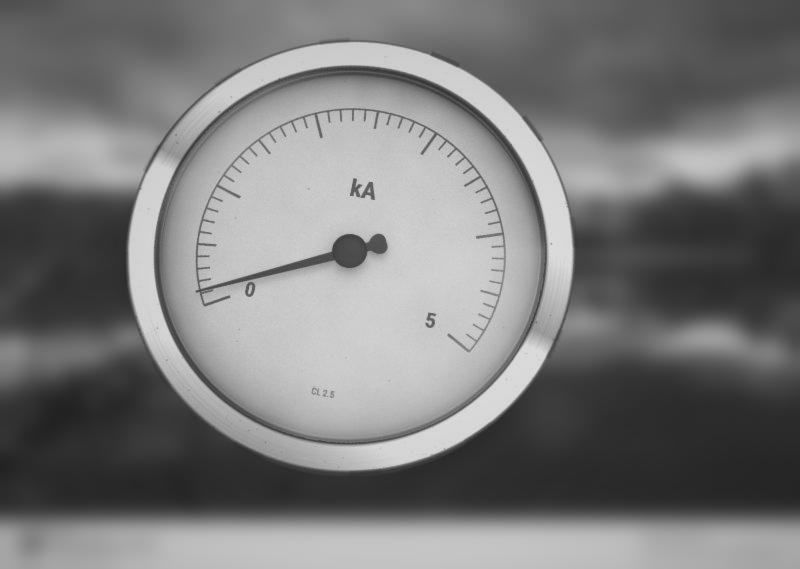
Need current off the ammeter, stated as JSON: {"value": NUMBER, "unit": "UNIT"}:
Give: {"value": 0.1, "unit": "kA"}
